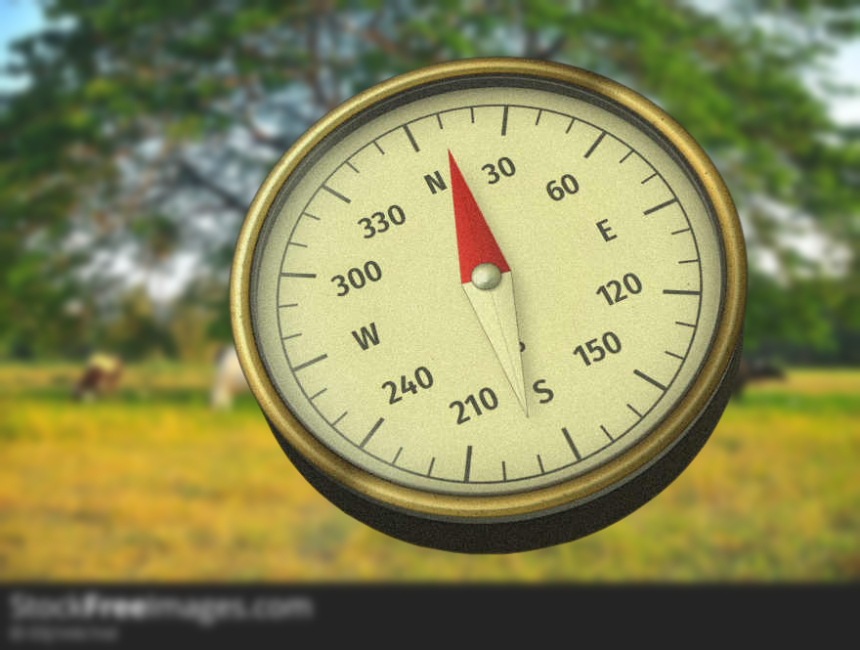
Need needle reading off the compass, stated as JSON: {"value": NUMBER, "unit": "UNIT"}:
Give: {"value": 10, "unit": "°"}
